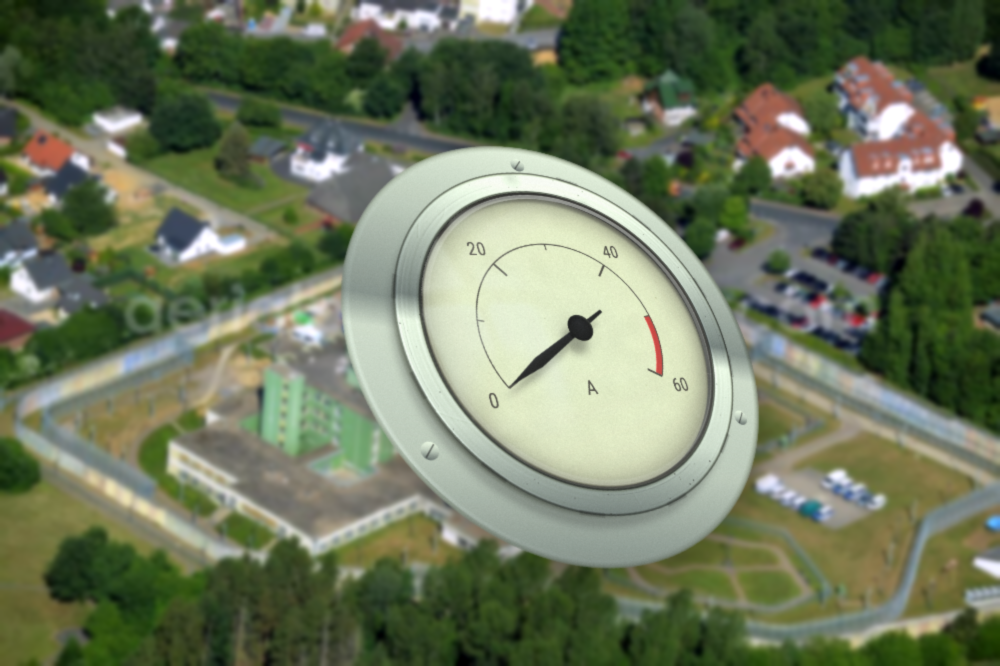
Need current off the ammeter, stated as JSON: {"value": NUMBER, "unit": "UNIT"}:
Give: {"value": 0, "unit": "A"}
